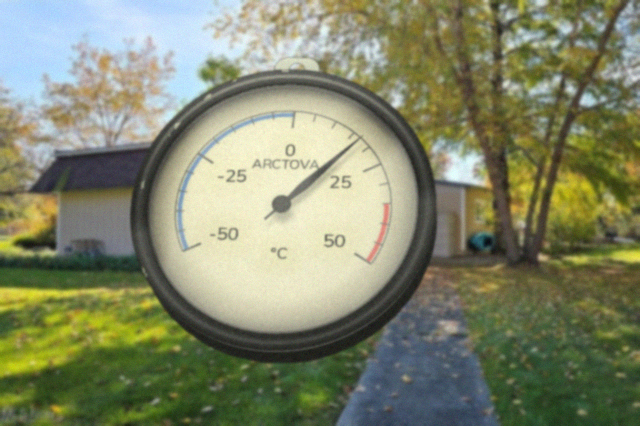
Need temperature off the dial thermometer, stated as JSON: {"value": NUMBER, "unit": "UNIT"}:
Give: {"value": 17.5, "unit": "°C"}
